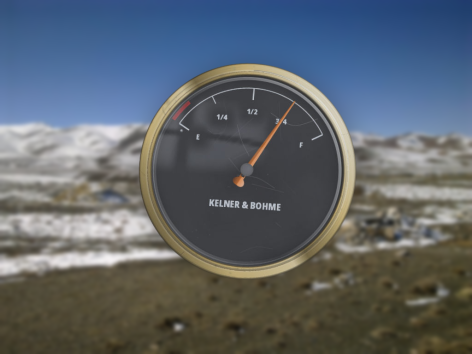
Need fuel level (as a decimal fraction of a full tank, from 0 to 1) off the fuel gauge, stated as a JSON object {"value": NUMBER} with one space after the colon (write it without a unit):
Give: {"value": 0.75}
